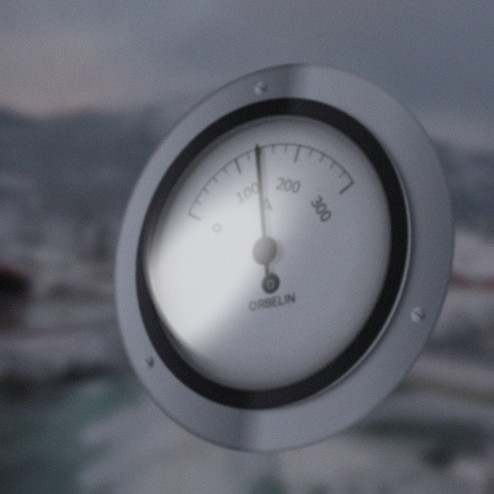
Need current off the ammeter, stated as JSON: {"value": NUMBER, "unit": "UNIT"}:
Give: {"value": 140, "unit": "A"}
